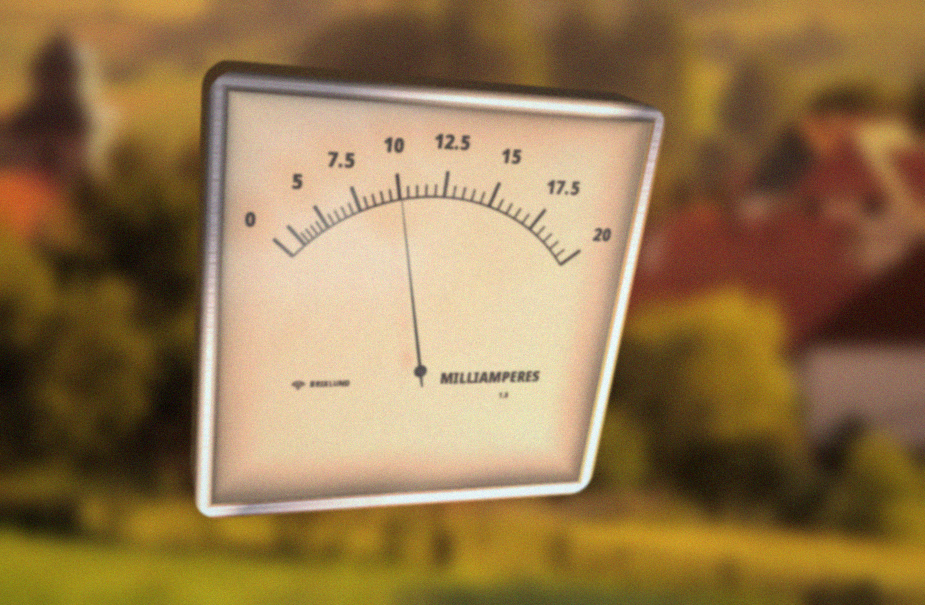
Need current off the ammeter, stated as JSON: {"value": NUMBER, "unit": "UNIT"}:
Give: {"value": 10, "unit": "mA"}
